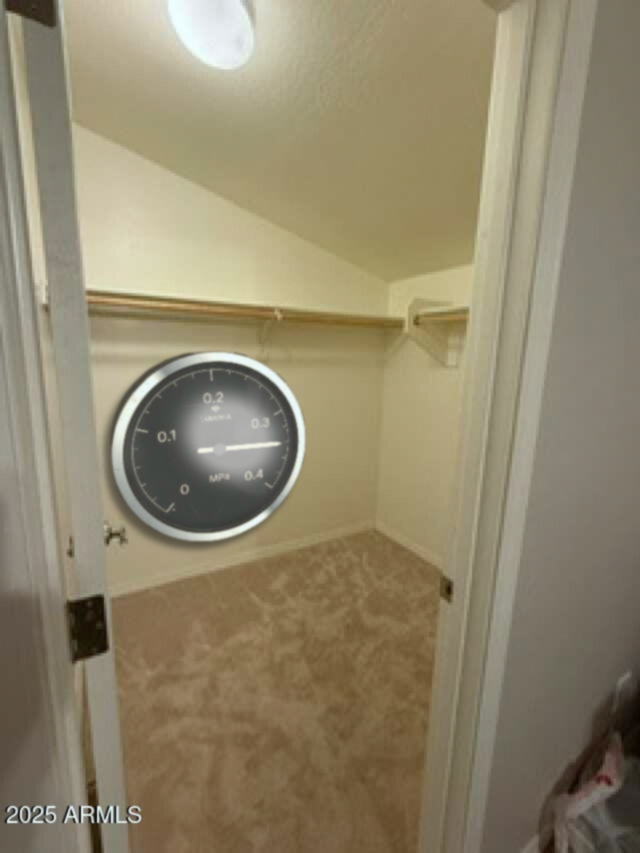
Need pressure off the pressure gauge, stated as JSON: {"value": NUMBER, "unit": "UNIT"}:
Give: {"value": 0.34, "unit": "MPa"}
